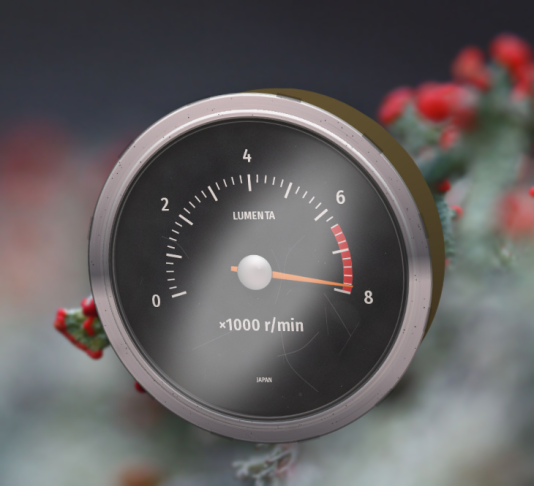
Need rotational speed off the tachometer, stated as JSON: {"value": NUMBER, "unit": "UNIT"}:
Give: {"value": 7800, "unit": "rpm"}
